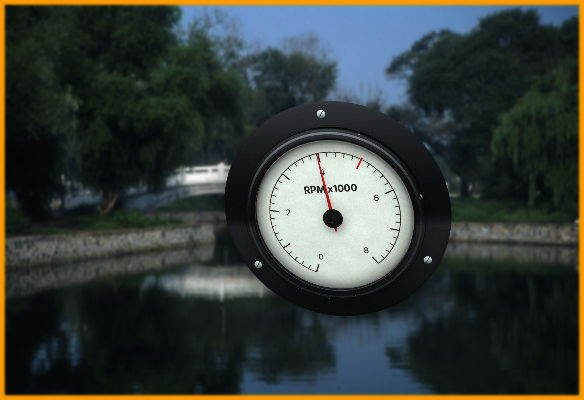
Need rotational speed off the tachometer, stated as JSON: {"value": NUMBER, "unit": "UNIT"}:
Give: {"value": 4000, "unit": "rpm"}
